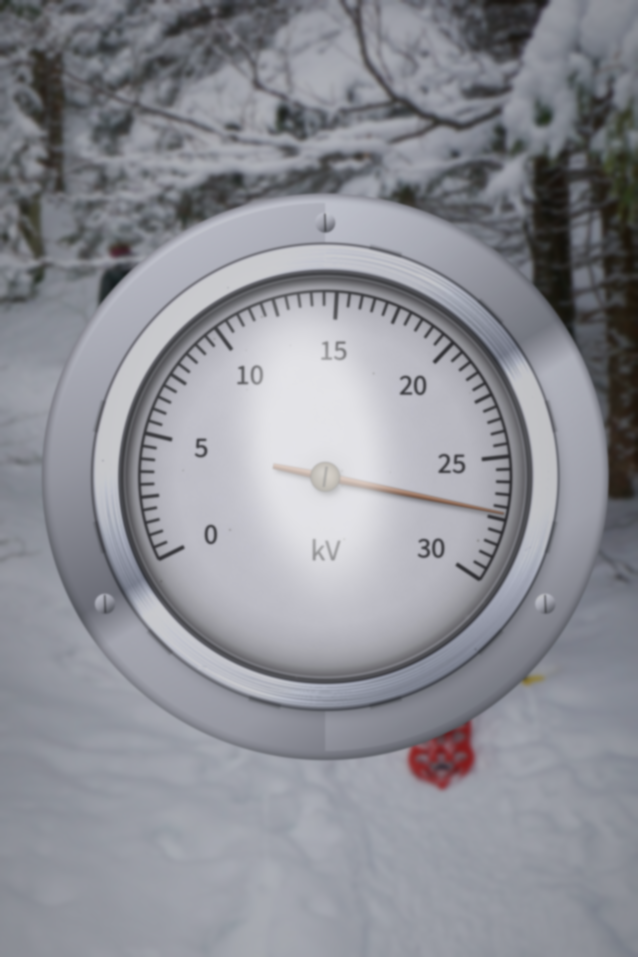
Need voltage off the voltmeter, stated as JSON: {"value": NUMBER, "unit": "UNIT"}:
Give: {"value": 27.25, "unit": "kV"}
